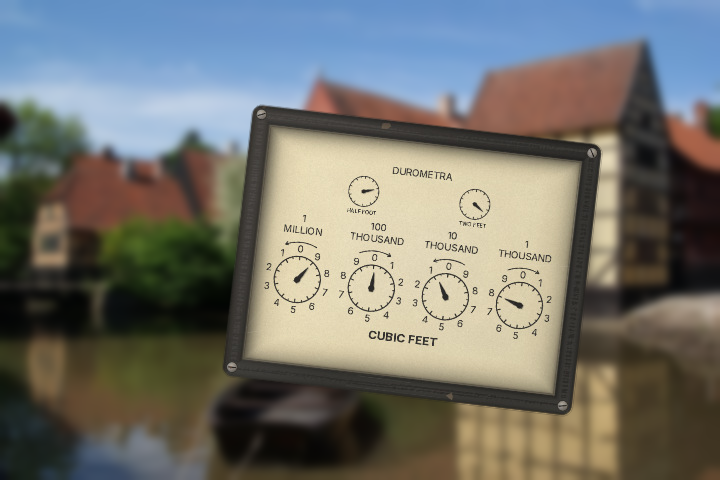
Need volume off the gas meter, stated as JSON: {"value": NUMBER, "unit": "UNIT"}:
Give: {"value": 900800, "unit": "ft³"}
